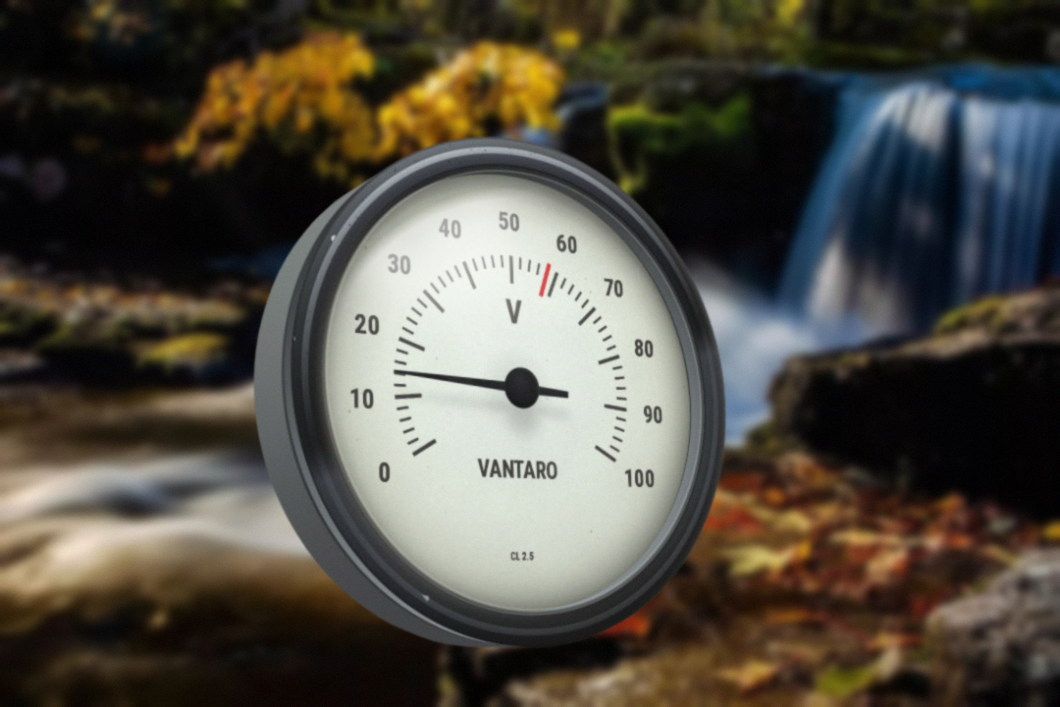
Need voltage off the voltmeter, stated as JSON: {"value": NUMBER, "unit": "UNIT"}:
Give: {"value": 14, "unit": "V"}
